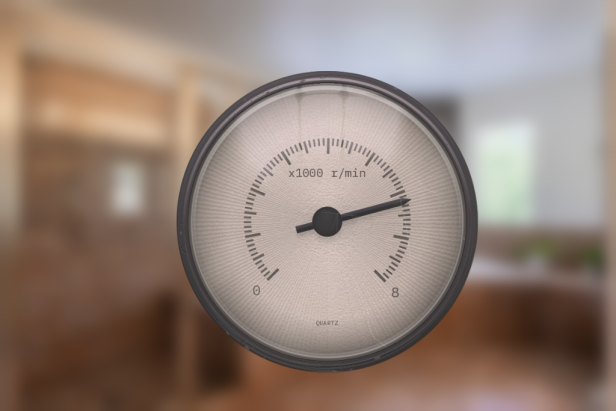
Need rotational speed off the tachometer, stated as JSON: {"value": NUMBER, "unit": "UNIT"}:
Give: {"value": 6200, "unit": "rpm"}
